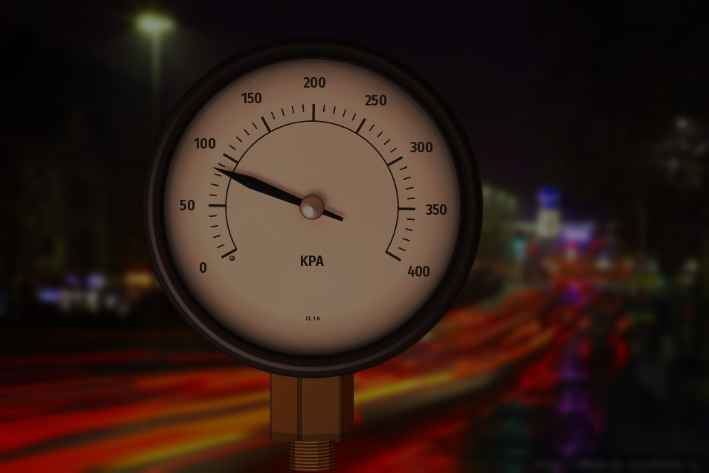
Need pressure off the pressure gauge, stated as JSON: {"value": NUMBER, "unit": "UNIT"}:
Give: {"value": 85, "unit": "kPa"}
